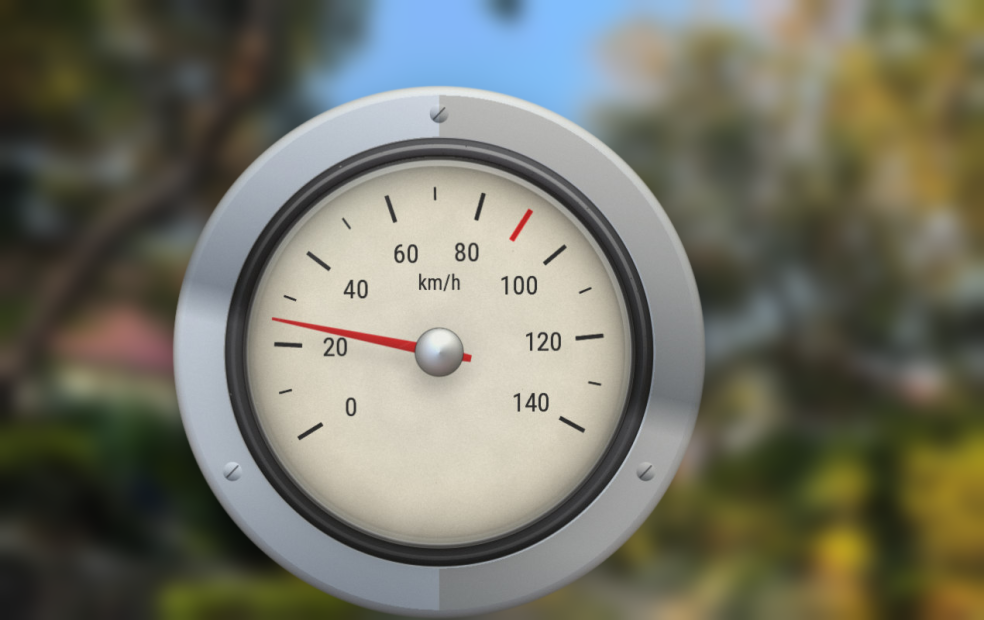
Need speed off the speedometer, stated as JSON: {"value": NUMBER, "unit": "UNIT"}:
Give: {"value": 25, "unit": "km/h"}
